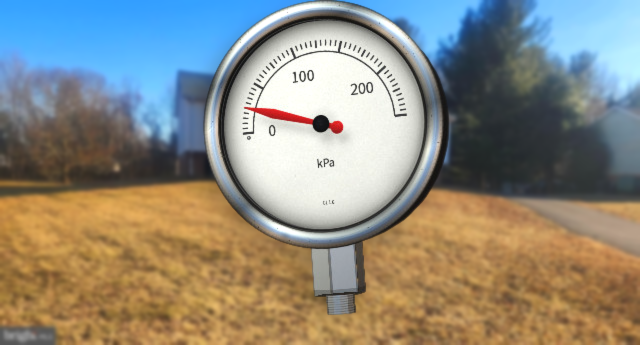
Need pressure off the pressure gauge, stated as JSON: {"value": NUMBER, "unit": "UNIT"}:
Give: {"value": 25, "unit": "kPa"}
